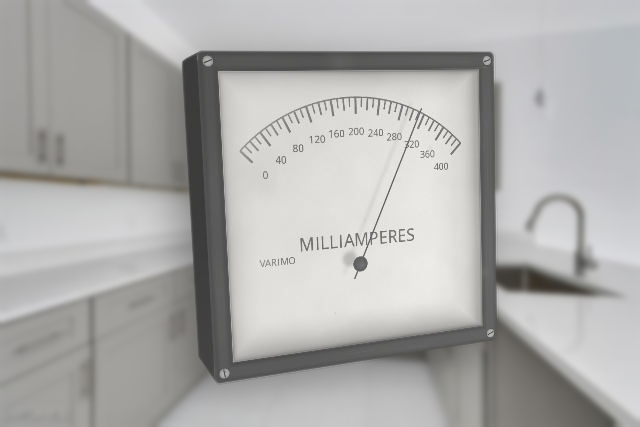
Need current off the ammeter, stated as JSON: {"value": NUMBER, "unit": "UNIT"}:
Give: {"value": 310, "unit": "mA"}
